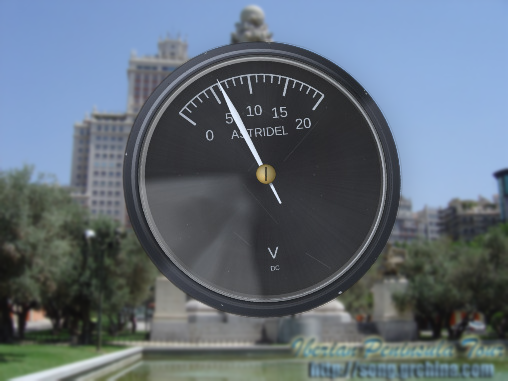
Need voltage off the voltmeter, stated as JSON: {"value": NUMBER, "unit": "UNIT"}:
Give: {"value": 6, "unit": "V"}
